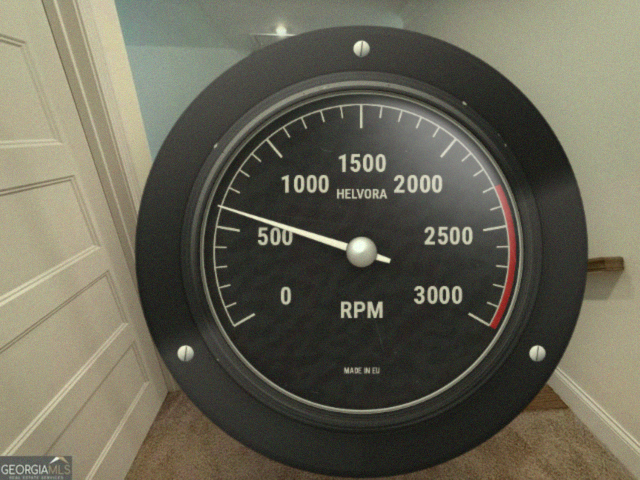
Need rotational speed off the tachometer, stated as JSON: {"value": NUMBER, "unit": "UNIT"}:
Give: {"value": 600, "unit": "rpm"}
